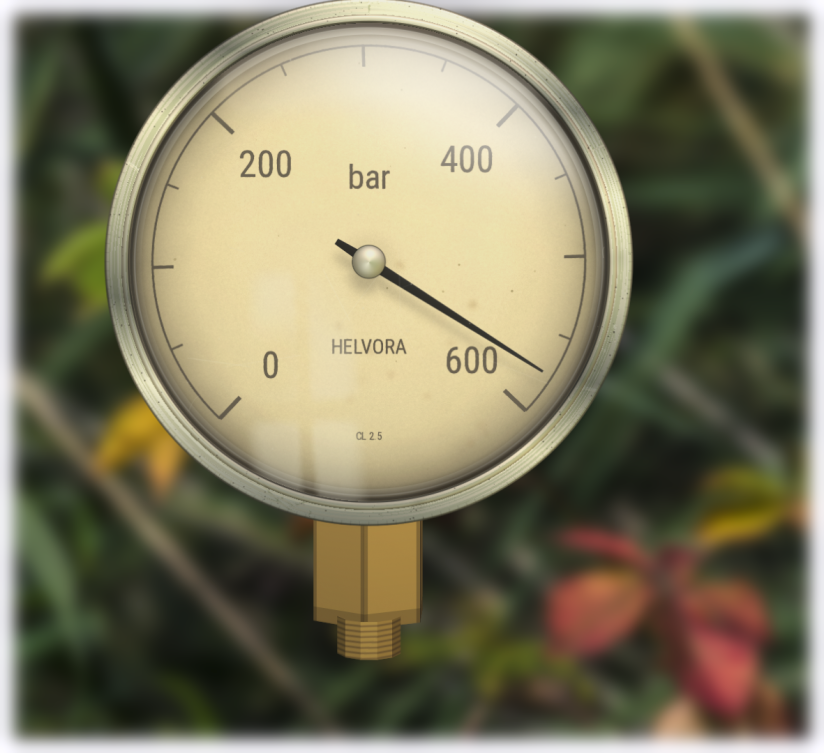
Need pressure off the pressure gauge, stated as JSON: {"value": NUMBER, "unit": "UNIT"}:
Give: {"value": 575, "unit": "bar"}
